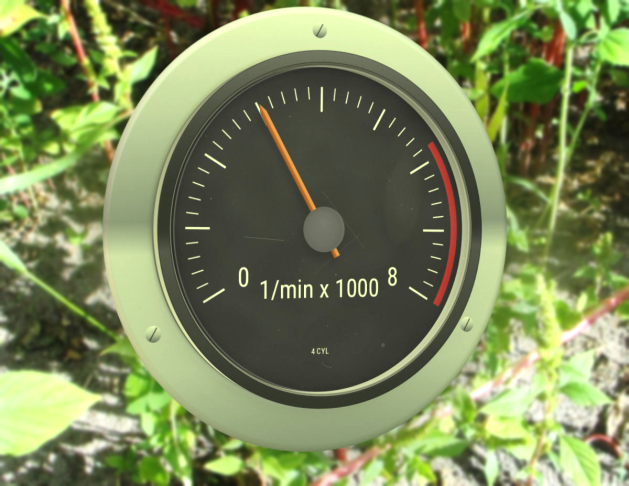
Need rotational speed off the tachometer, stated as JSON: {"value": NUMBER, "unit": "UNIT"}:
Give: {"value": 3000, "unit": "rpm"}
